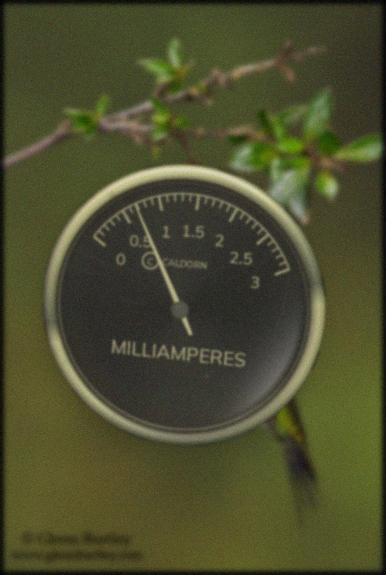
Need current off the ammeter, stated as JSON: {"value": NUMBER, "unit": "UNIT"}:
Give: {"value": 0.7, "unit": "mA"}
